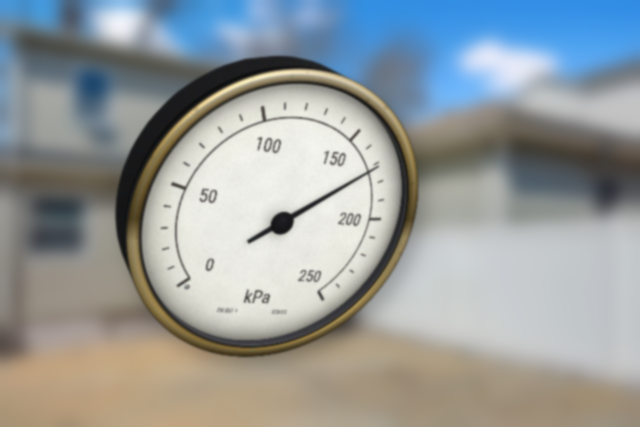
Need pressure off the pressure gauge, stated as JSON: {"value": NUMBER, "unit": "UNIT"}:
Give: {"value": 170, "unit": "kPa"}
